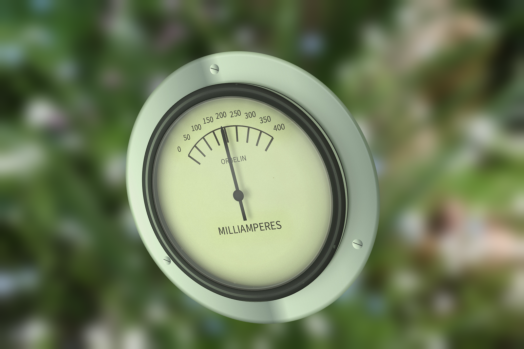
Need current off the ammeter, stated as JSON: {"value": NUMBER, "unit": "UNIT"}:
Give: {"value": 200, "unit": "mA"}
